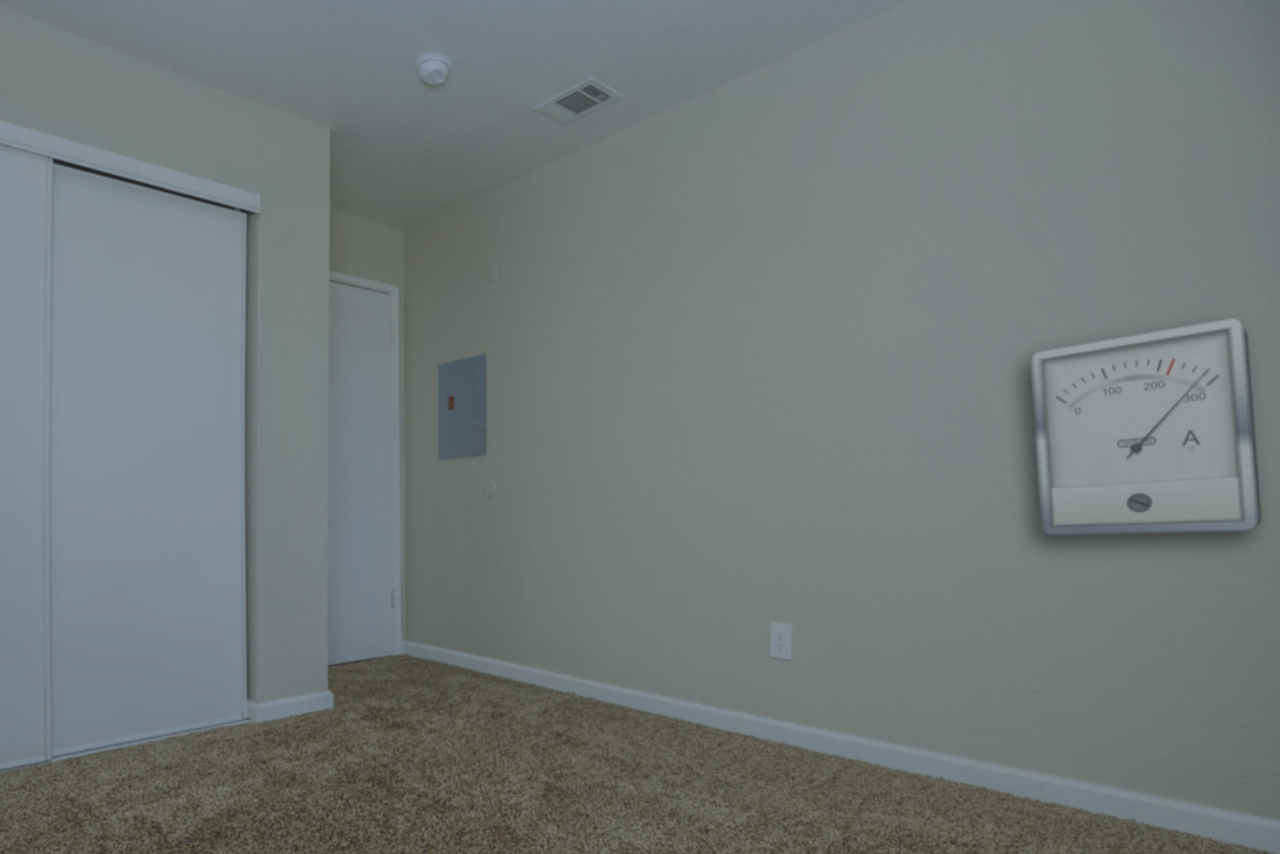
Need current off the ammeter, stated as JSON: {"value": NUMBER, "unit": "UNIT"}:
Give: {"value": 280, "unit": "A"}
